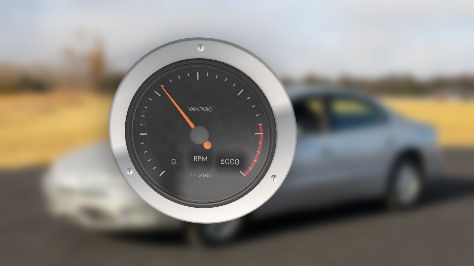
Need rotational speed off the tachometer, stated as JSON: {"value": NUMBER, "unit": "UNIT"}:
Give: {"value": 2200, "unit": "rpm"}
